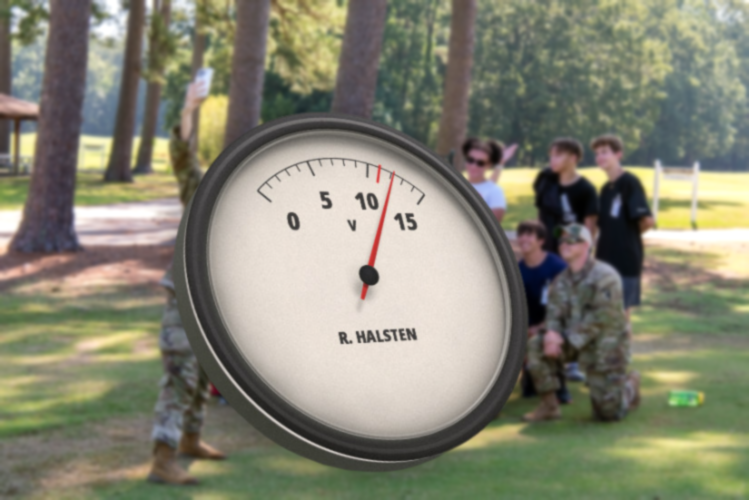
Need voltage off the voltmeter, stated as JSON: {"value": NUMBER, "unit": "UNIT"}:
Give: {"value": 12, "unit": "V"}
